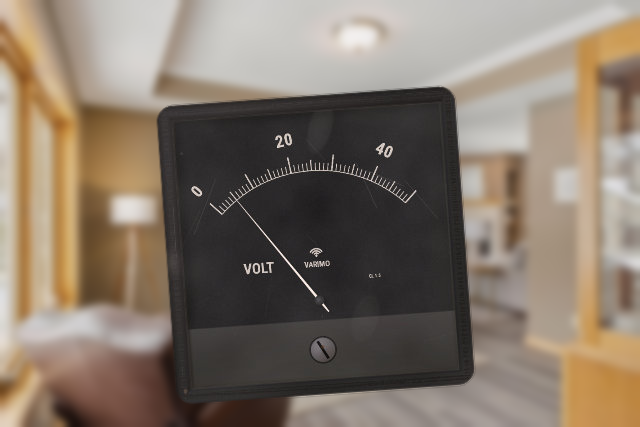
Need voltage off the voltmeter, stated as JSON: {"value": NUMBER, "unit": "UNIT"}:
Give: {"value": 5, "unit": "V"}
